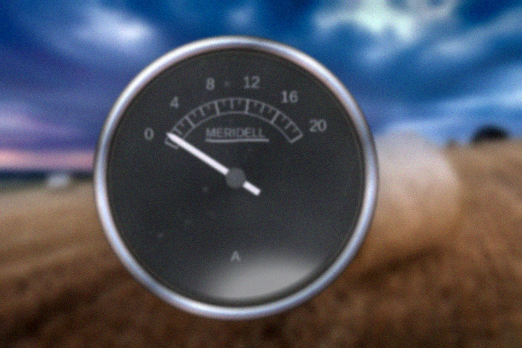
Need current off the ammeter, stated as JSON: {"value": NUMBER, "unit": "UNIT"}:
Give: {"value": 1, "unit": "A"}
